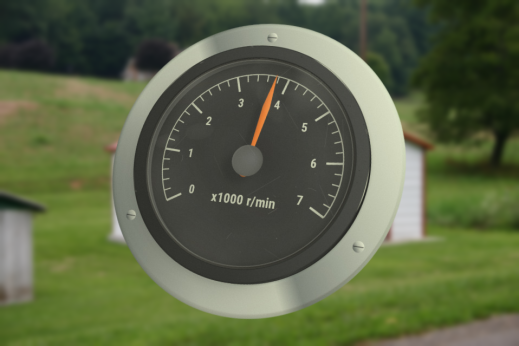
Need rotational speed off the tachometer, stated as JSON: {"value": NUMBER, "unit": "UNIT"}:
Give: {"value": 3800, "unit": "rpm"}
